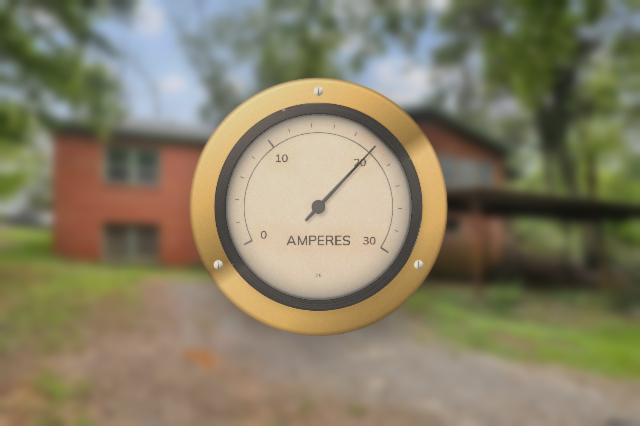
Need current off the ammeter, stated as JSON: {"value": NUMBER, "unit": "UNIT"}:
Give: {"value": 20, "unit": "A"}
